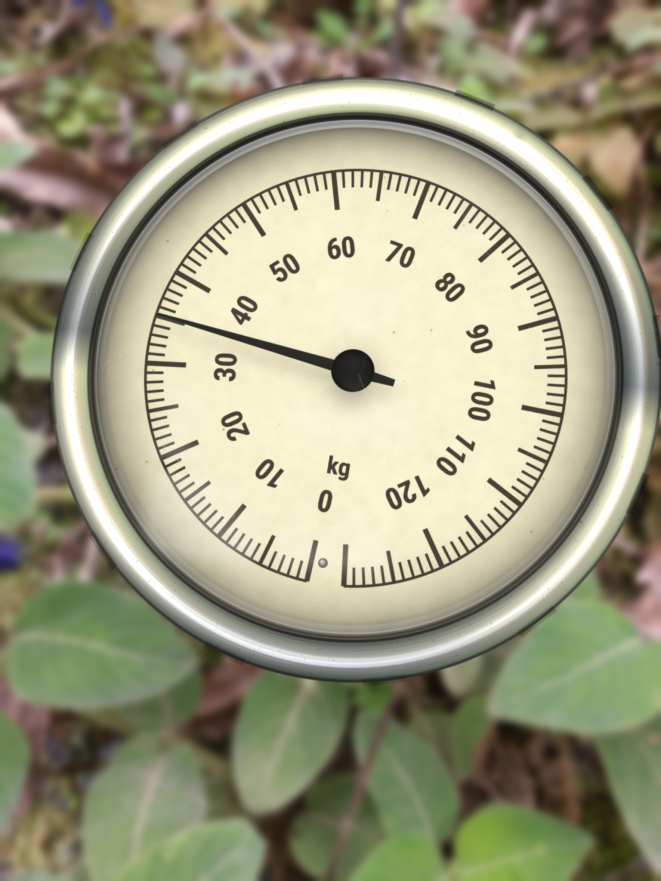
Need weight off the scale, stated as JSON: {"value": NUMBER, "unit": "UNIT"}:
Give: {"value": 35, "unit": "kg"}
